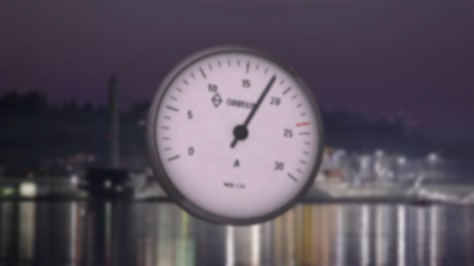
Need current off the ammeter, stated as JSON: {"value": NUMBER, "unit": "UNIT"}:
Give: {"value": 18, "unit": "A"}
